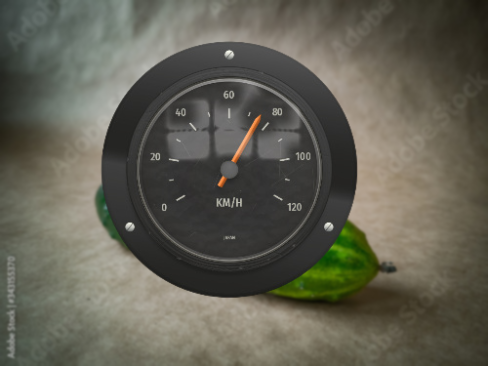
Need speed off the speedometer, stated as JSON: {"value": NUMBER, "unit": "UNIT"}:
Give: {"value": 75, "unit": "km/h"}
